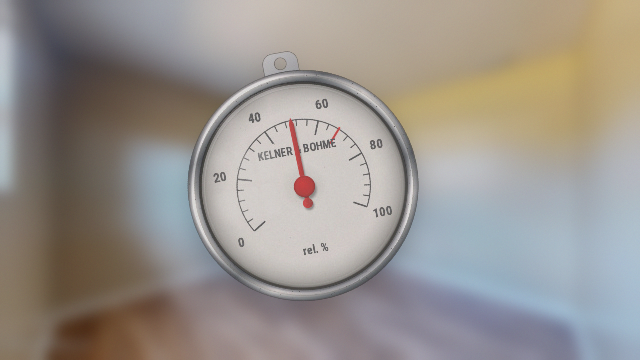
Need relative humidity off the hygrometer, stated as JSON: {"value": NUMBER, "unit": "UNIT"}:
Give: {"value": 50, "unit": "%"}
